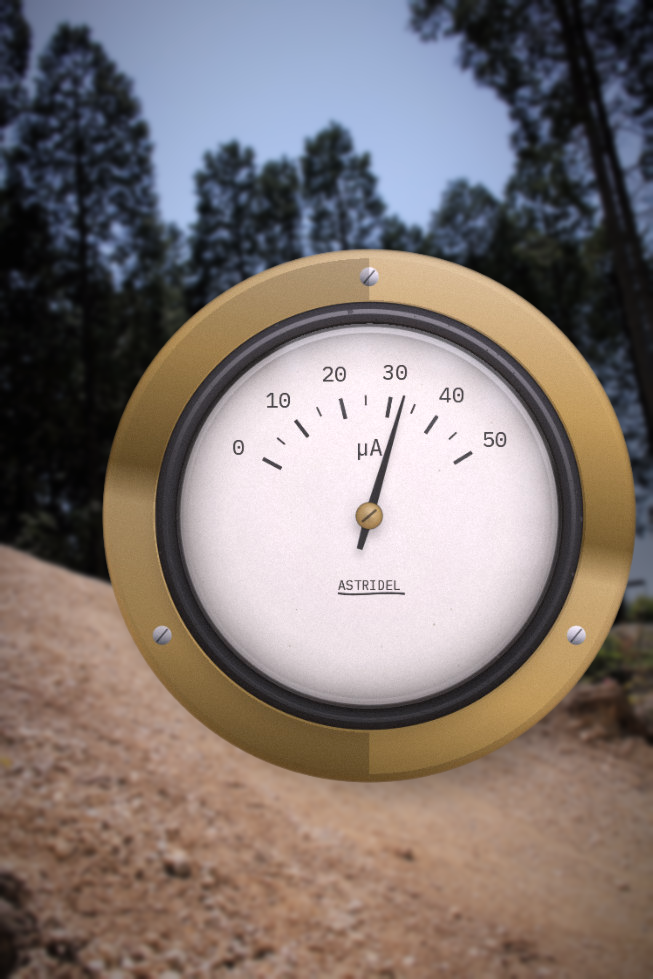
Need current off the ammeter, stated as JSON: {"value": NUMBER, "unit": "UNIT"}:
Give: {"value": 32.5, "unit": "µA"}
